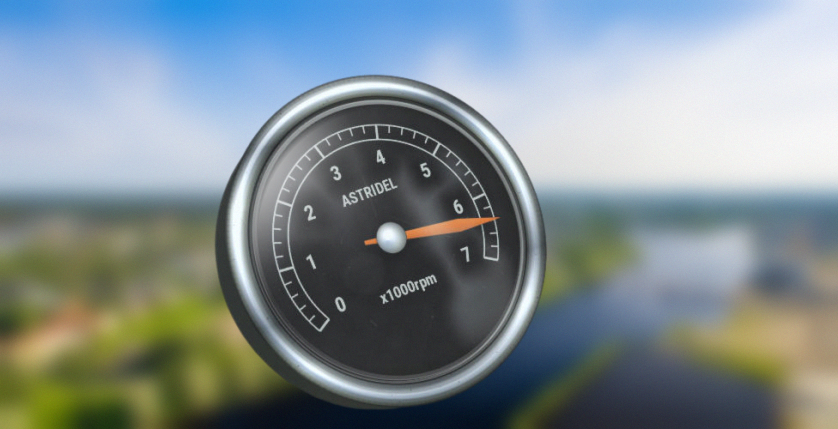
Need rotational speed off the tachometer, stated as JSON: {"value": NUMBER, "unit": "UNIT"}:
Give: {"value": 6400, "unit": "rpm"}
